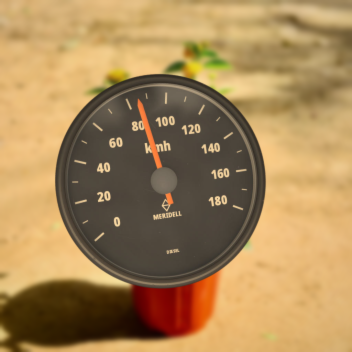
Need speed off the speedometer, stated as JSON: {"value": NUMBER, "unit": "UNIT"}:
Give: {"value": 85, "unit": "km/h"}
